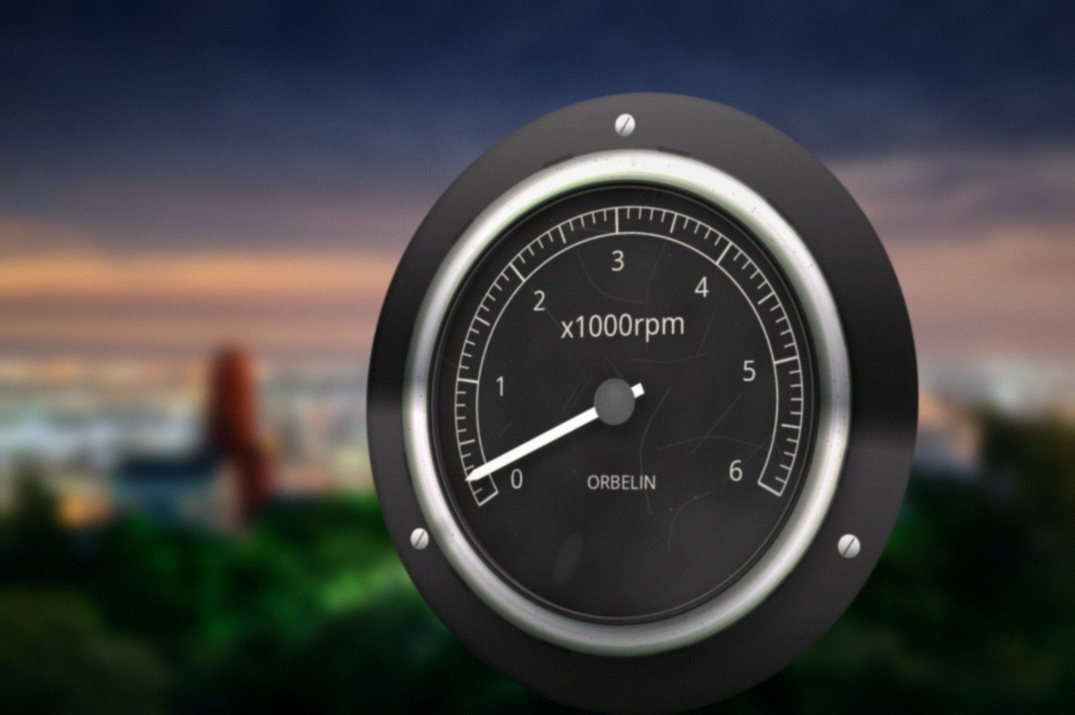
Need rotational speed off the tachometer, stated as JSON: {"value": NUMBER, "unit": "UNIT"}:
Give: {"value": 200, "unit": "rpm"}
